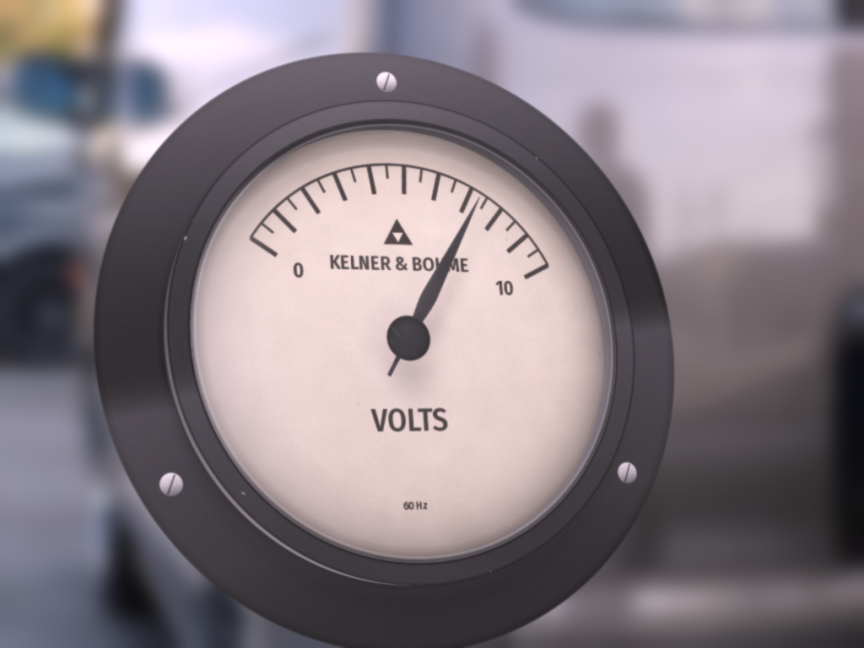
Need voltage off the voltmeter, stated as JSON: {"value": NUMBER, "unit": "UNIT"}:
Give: {"value": 7.25, "unit": "V"}
